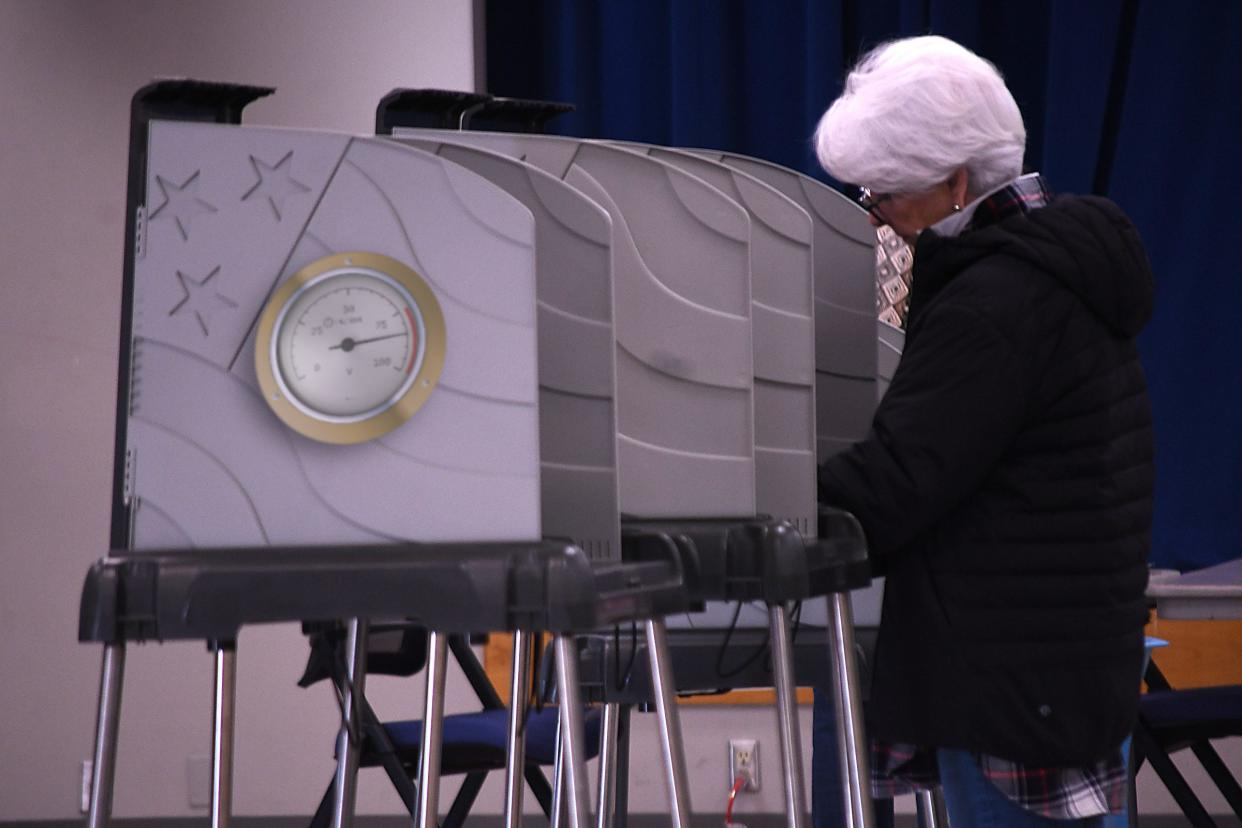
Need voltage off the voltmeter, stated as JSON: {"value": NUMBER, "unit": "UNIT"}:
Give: {"value": 85, "unit": "V"}
